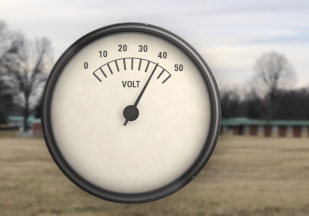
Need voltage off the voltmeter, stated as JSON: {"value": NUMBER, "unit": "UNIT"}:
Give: {"value": 40, "unit": "V"}
